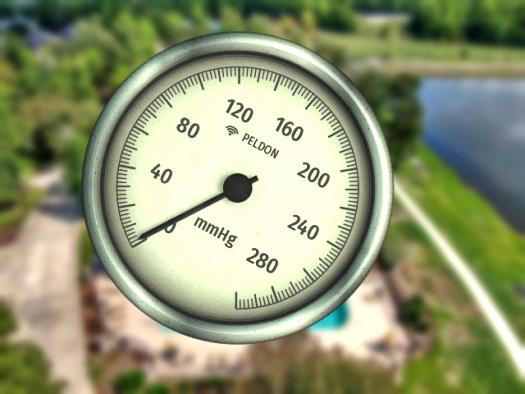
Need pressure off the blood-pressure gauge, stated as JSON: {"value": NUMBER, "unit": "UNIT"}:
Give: {"value": 2, "unit": "mmHg"}
